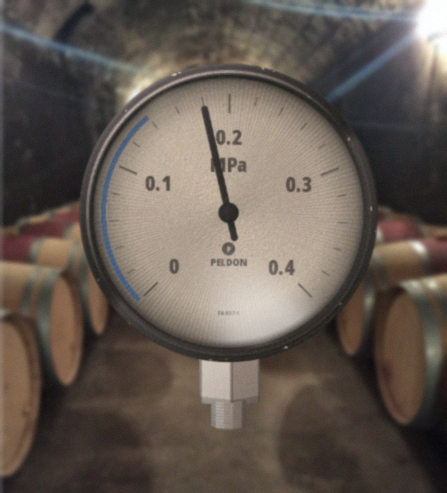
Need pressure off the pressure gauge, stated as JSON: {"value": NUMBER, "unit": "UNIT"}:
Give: {"value": 0.18, "unit": "MPa"}
